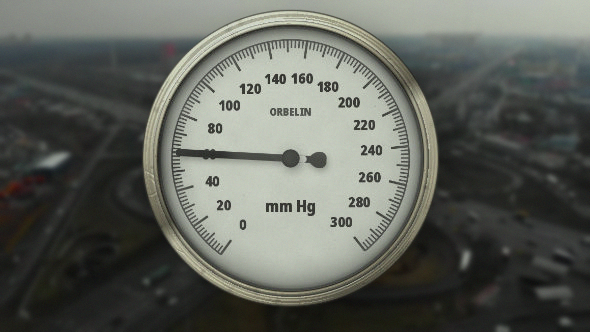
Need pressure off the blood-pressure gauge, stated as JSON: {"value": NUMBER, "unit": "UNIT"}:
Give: {"value": 60, "unit": "mmHg"}
